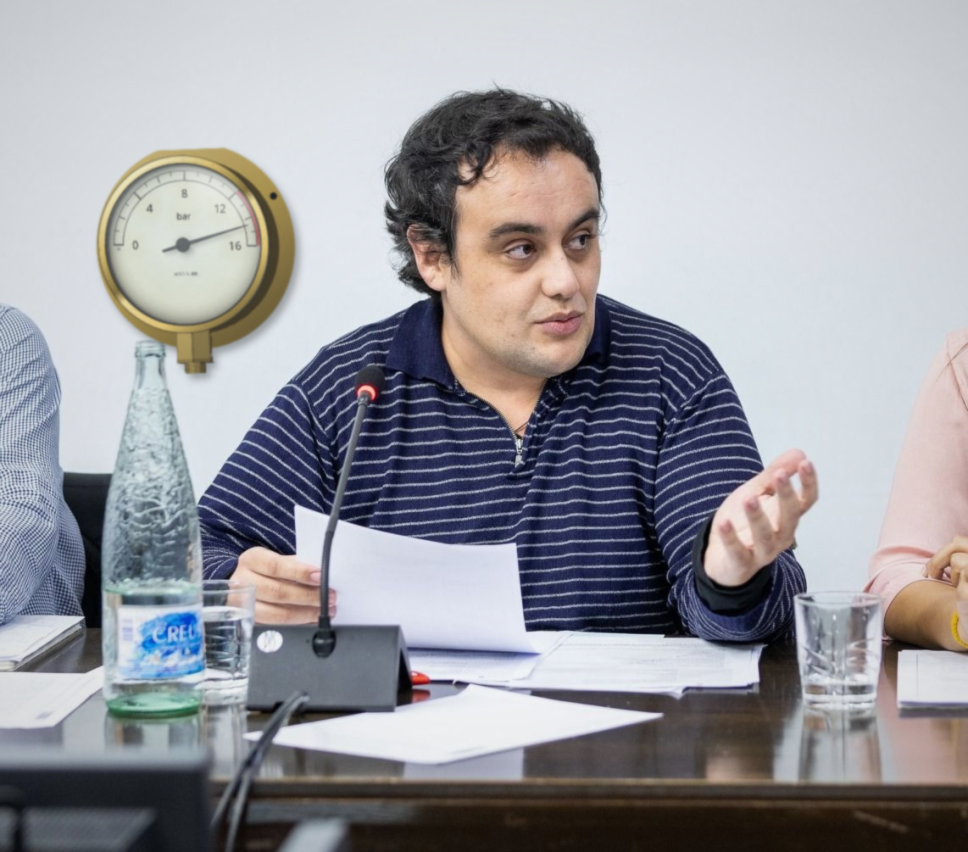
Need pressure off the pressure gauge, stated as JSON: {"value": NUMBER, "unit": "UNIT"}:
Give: {"value": 14.5, "unit": "bar"}
